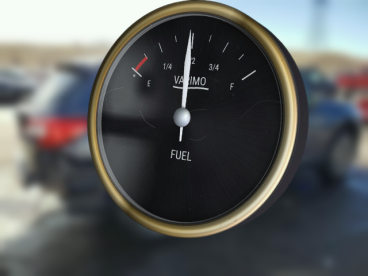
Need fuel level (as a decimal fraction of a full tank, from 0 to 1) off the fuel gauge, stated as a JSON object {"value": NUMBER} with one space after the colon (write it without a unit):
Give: {"value": 0.5}
